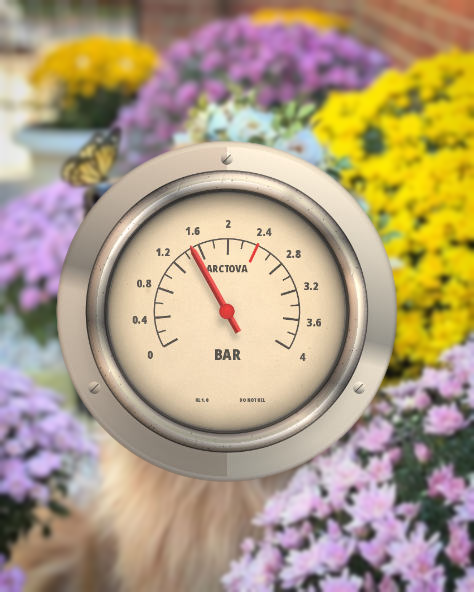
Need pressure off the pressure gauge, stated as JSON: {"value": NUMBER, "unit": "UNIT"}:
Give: {"value": 1.5, "unit": "bar"}
